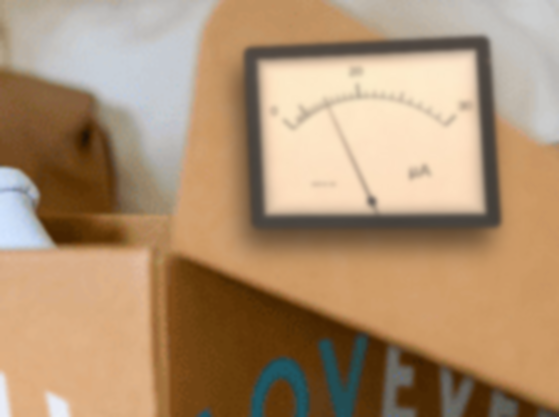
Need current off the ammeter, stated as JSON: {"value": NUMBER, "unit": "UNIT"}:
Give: {"value": 15, "unit": "µA"}
